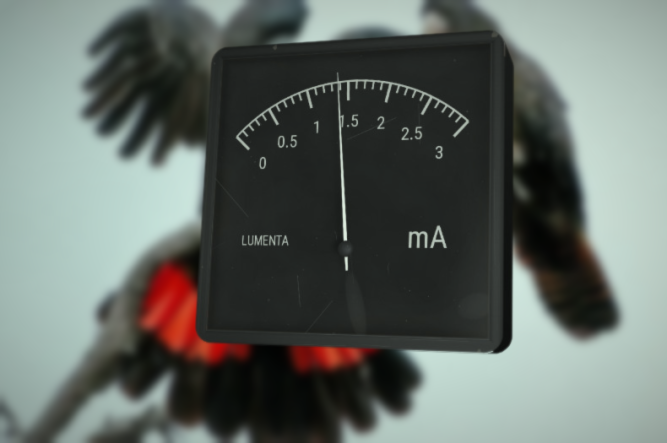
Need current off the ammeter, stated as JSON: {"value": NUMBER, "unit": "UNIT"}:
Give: {"value": 1.4, "unit": "mA"}
